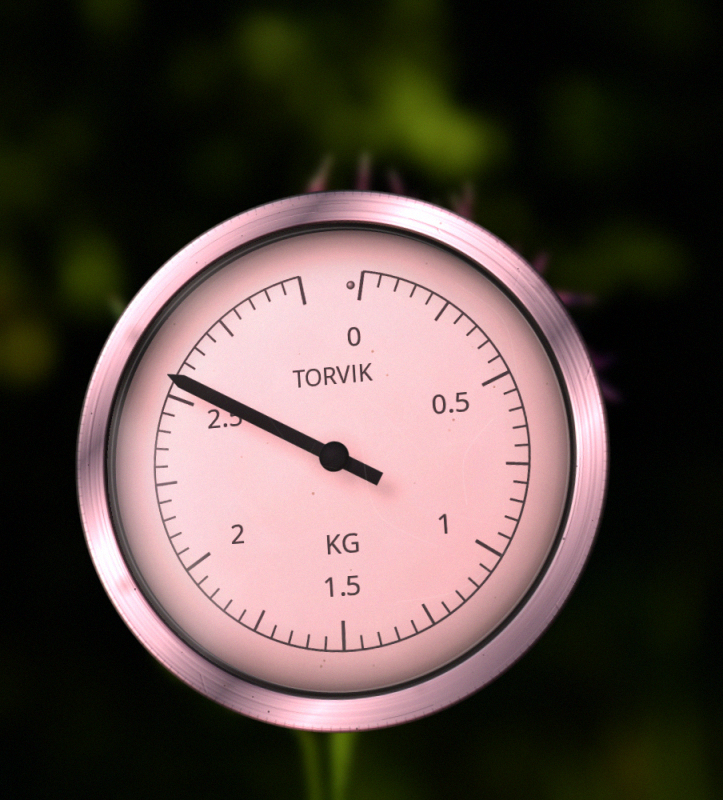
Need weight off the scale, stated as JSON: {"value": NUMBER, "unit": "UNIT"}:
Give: {"value": 2.55, "unit": "kg"}
